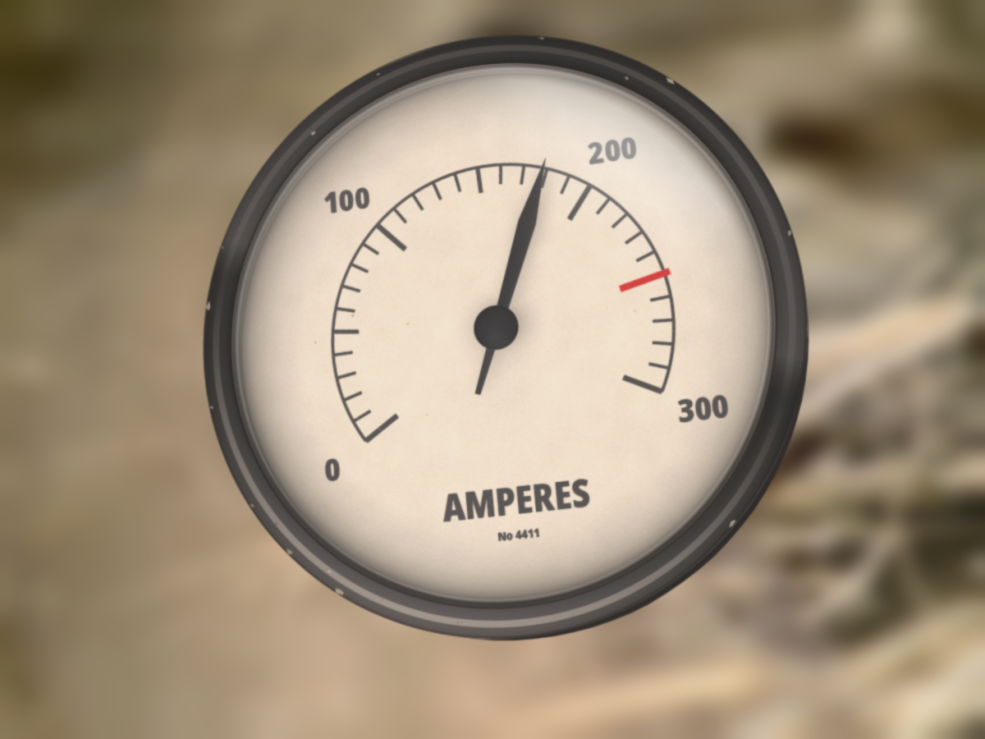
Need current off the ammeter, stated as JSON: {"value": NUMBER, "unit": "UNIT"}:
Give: {"value": 180, "unit": "A"}
